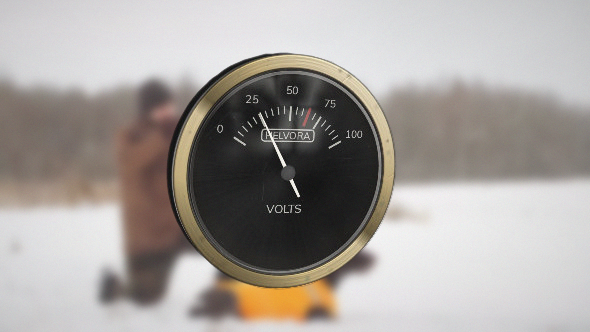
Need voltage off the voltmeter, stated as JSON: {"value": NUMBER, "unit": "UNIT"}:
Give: {"value": 25, "unit": "V"}
